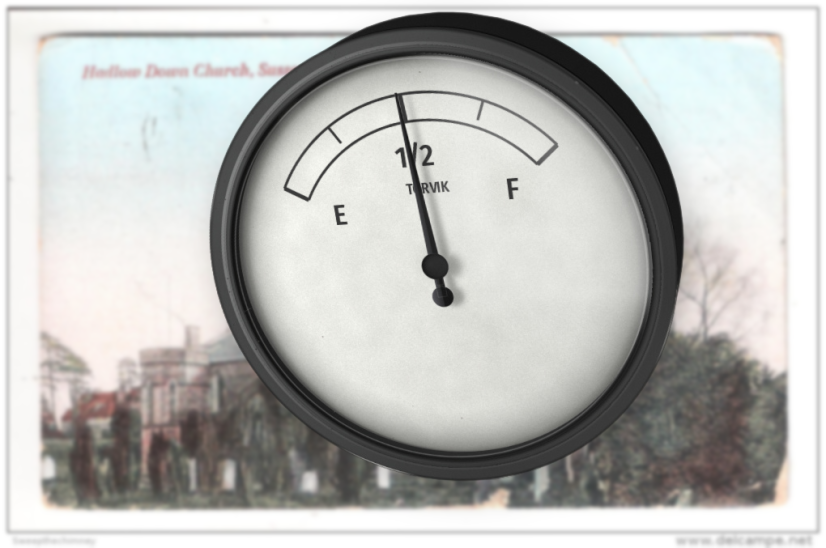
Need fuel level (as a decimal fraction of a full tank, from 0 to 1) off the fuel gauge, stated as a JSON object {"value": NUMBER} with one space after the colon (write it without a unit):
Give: {"value": 0.5}
